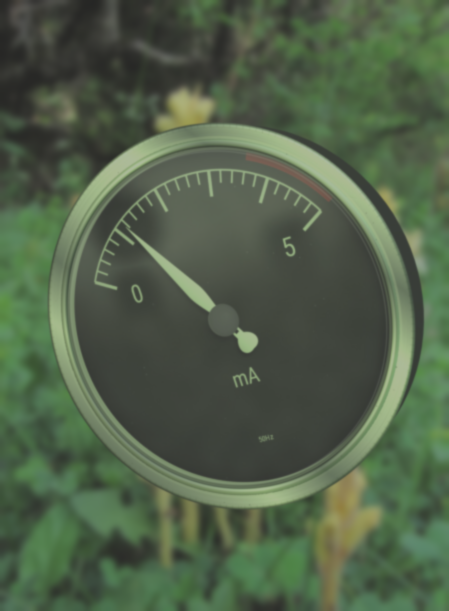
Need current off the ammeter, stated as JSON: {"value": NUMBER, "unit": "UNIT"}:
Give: {"value": 1.2, "unit": "mA"}
